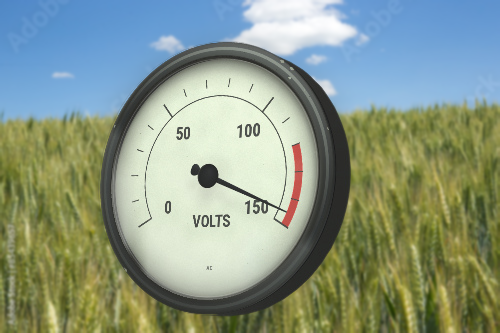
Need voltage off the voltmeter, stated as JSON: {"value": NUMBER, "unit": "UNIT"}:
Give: {"value": 145, "unit": "V"}
